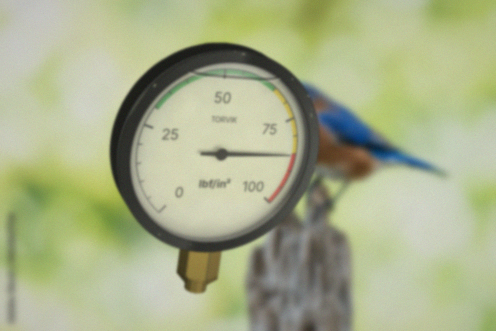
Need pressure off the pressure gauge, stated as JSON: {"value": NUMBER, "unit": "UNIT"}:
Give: {"value": 85, "unit": "psi"}
